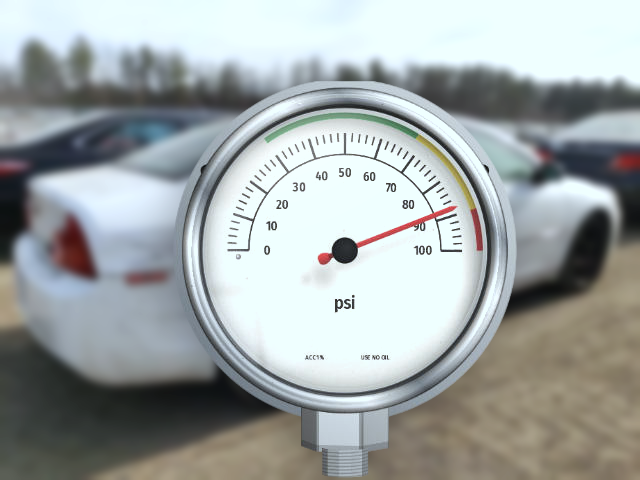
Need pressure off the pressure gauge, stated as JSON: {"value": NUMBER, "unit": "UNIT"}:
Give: {"value": 88, "unit": "psi"}
